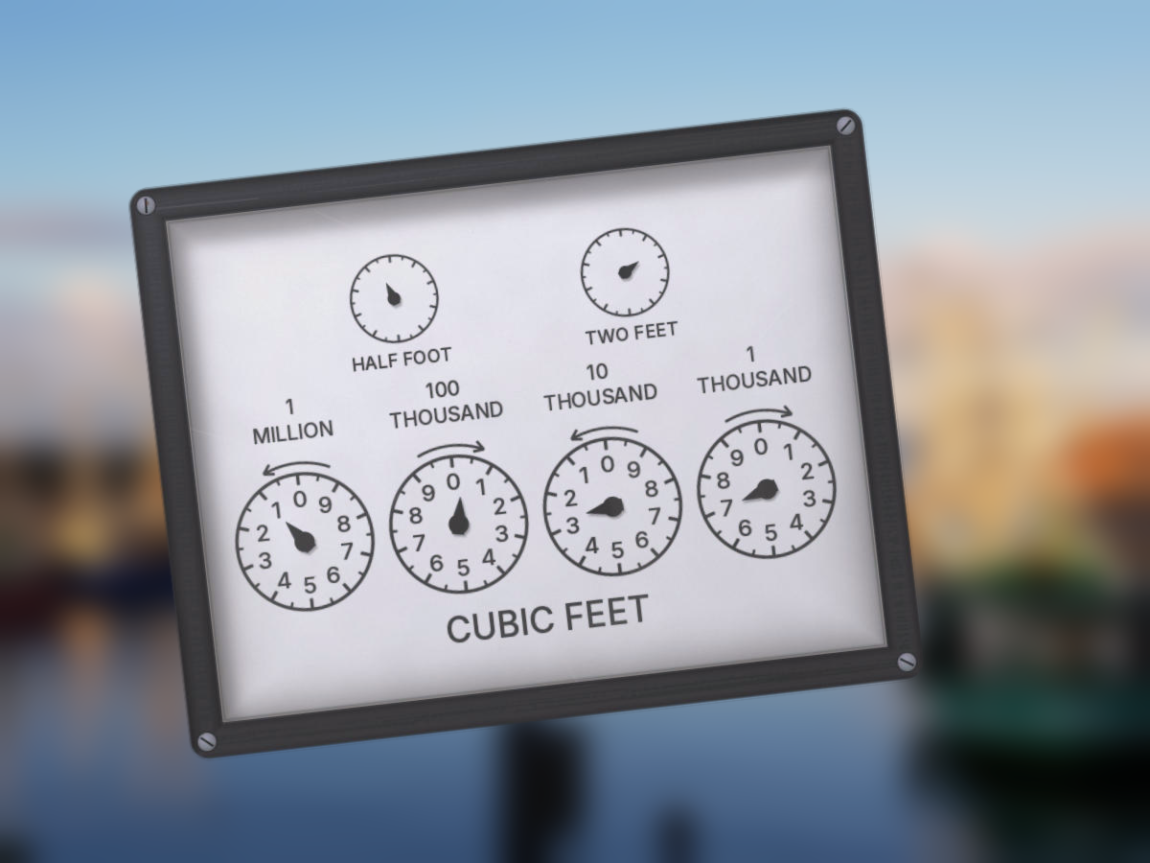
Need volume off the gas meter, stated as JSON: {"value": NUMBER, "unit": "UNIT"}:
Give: {"value": 102700, "unit": "ft³"}
